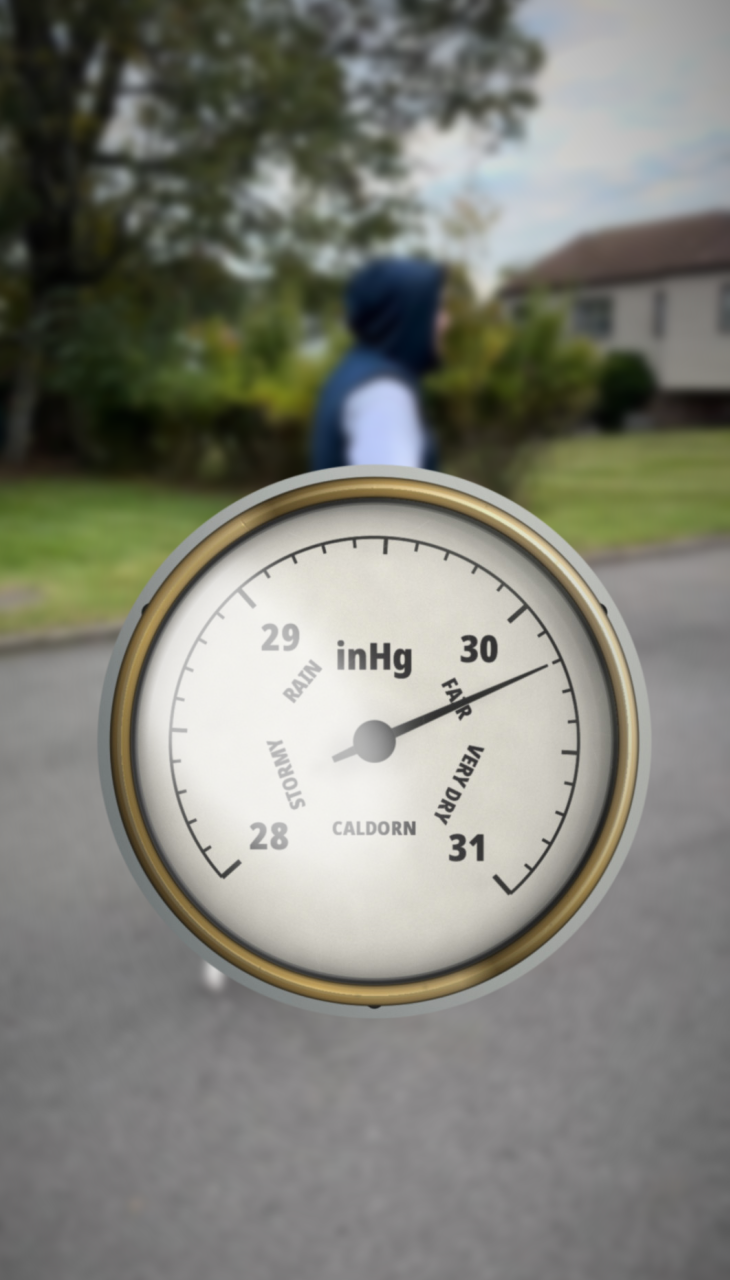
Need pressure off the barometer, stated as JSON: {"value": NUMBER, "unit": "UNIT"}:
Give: {"value": 30.2, "unit": "inHg"}
